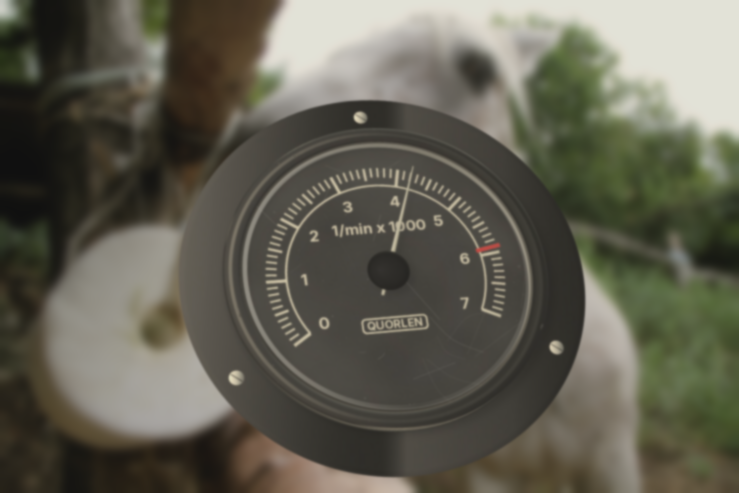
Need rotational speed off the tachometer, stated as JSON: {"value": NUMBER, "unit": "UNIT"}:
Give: {"value": 4200, "unit": "rpm"}
